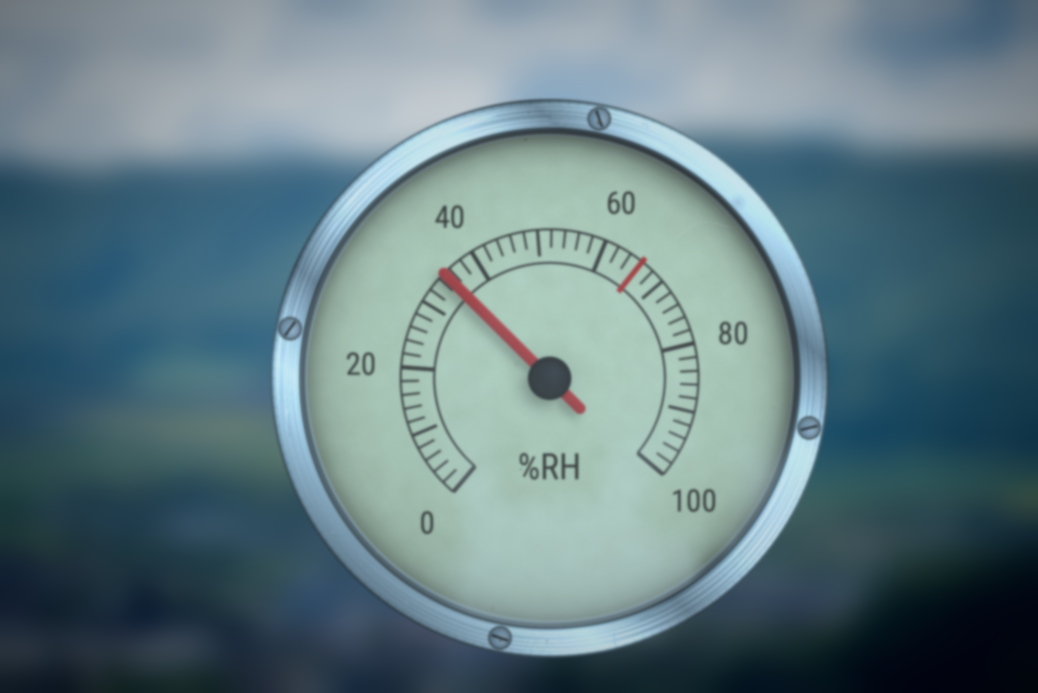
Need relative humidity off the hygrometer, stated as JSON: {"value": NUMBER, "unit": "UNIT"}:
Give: {"value": 35, "unit": "%"}
